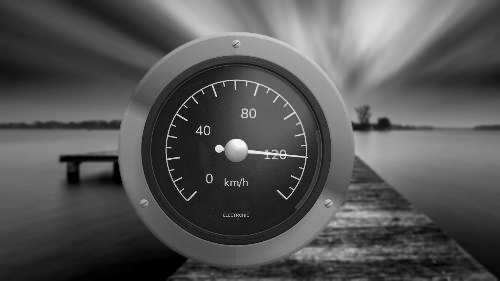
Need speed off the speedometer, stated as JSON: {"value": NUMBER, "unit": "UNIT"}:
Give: {"value": 120, "unit": "km/h"}
